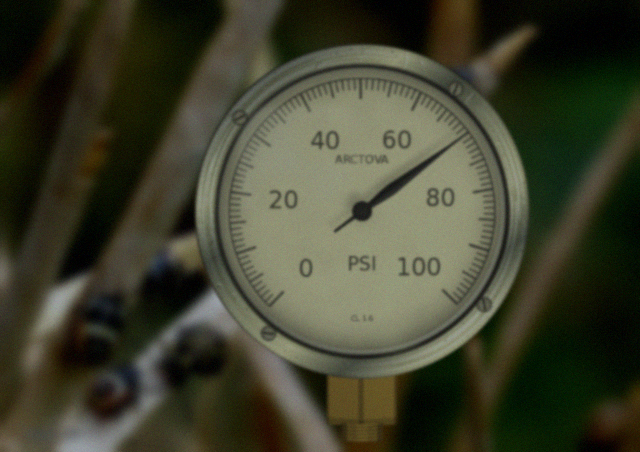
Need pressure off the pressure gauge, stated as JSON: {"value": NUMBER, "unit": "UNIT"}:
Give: {"value": 70, "unit": "psi"}
